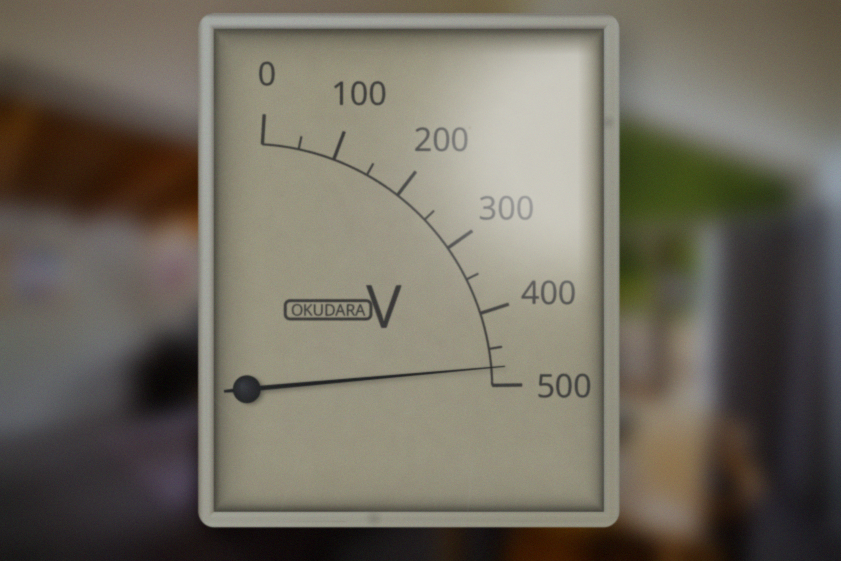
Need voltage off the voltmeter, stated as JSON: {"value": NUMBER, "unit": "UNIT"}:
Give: {"value": 475, "unit": "V"}
